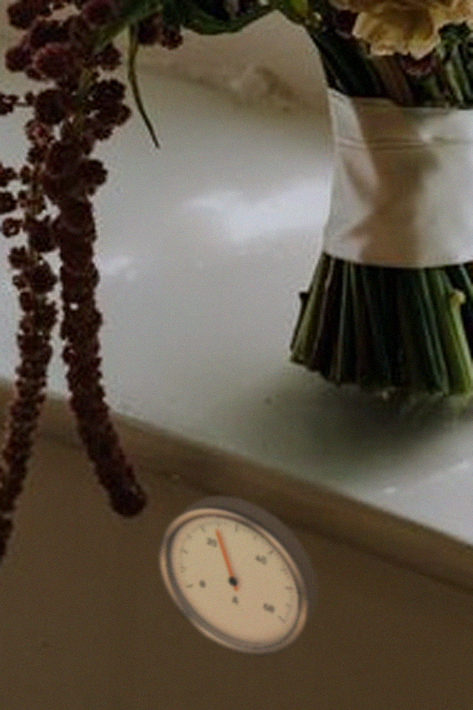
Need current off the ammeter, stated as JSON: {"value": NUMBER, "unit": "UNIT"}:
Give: {"value": 25, "unit": "A"}
